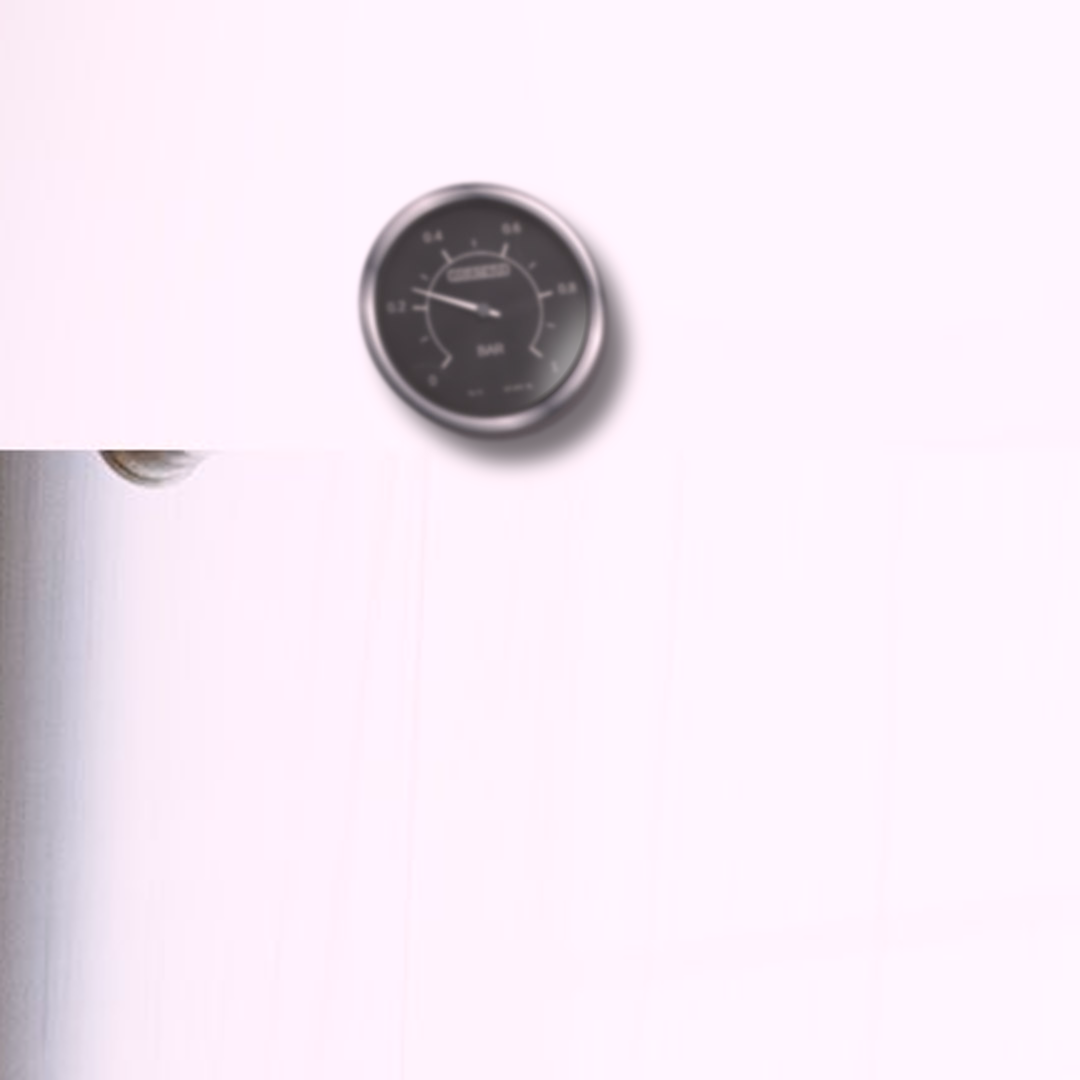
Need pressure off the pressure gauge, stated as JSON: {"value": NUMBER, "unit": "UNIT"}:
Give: {"value": 0.25, "unit": "bar"}
